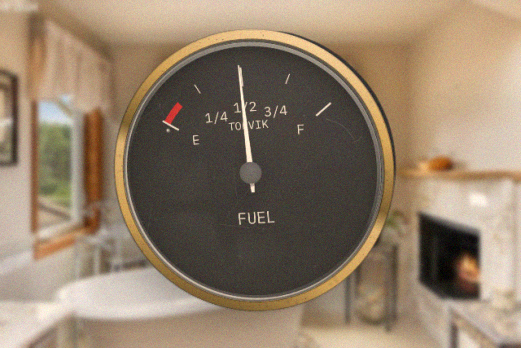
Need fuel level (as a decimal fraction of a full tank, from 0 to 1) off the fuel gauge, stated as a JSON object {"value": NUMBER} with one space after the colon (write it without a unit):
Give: {"value": 0.5}
